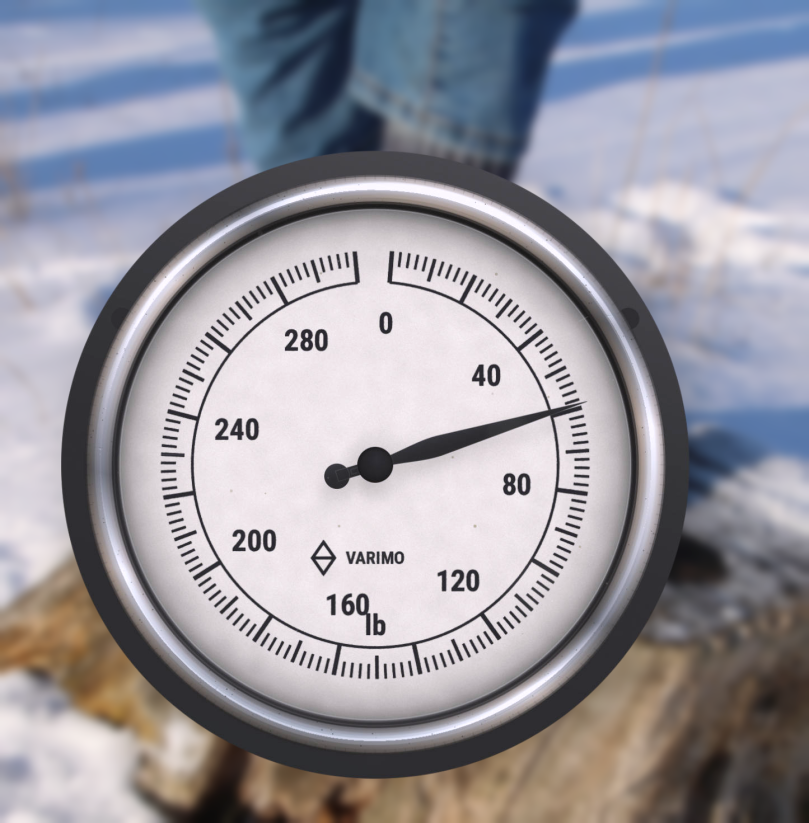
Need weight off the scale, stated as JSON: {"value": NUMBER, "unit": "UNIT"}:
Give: {"value": 59, "unit": "lb"}
